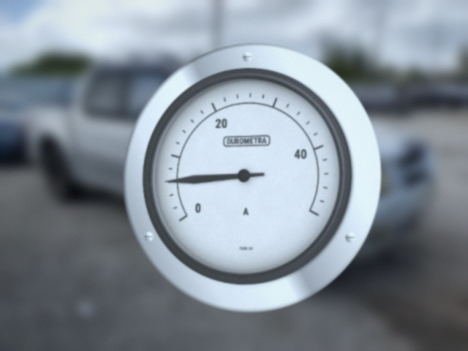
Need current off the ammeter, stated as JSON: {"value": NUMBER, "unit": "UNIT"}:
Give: {"value": 6, "unit": "A"}
